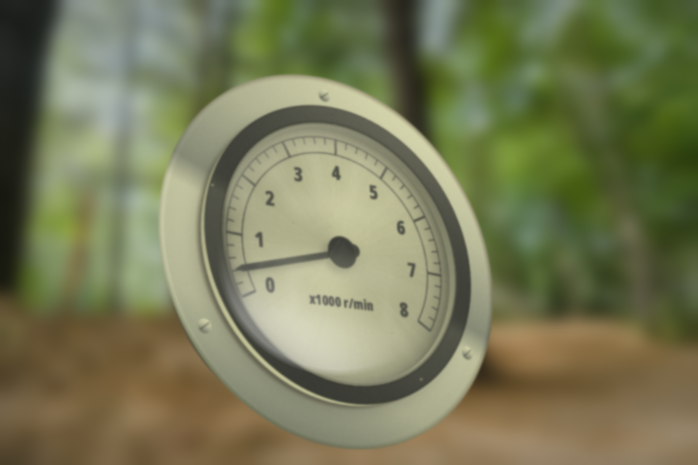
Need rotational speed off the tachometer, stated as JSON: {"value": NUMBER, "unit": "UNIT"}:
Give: {"value": 400, "unit": "rpm"}
